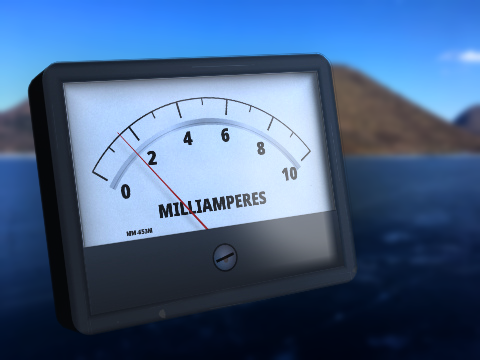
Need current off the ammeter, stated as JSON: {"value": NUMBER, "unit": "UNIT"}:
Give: {"value": 1.5, "unit": "mA"}
